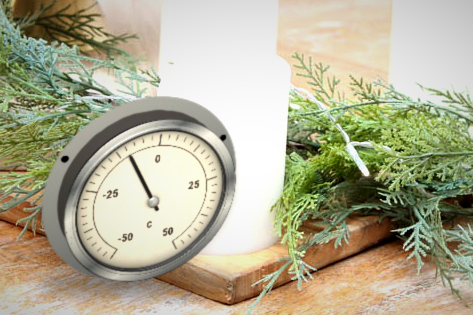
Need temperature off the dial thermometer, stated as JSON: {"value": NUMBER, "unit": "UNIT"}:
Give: {"value": -10, "unit": "°C"}
